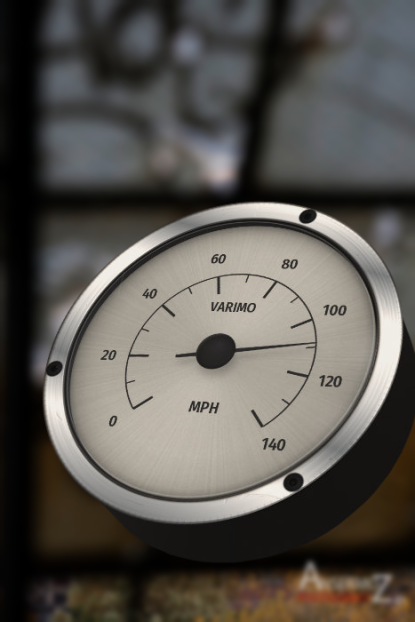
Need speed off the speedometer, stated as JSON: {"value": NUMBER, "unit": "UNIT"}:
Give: {"value": 110, "unit": "mph"}
